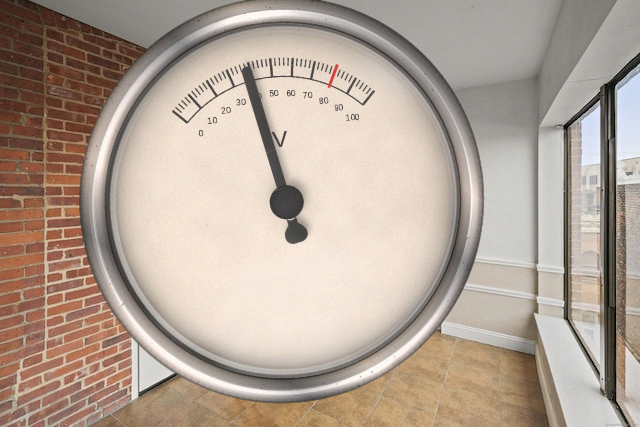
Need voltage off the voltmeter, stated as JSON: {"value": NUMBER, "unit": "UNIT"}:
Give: {"value": 38, "unit": "V"}
